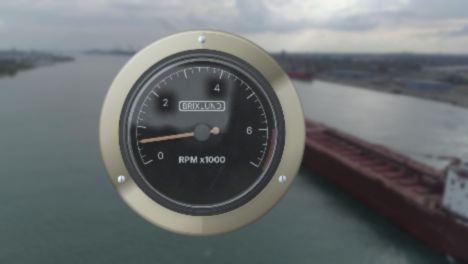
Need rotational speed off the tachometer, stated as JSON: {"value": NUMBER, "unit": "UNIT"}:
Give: {"value": 600, "unit": "rpm"}
